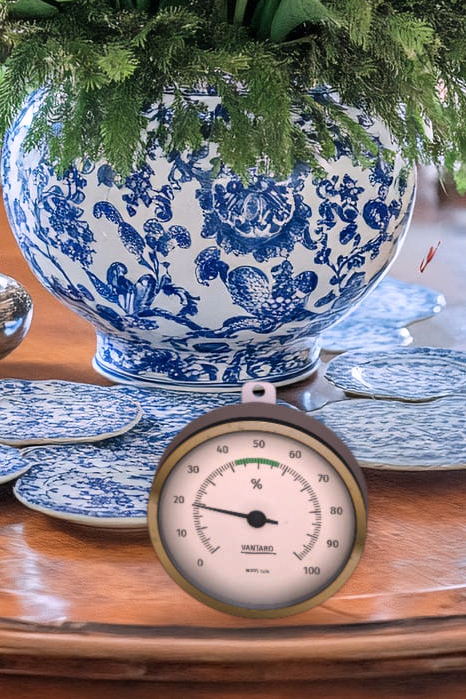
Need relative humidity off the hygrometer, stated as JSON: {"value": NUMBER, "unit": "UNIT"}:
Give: {"value": 20, "unit": "%"}
